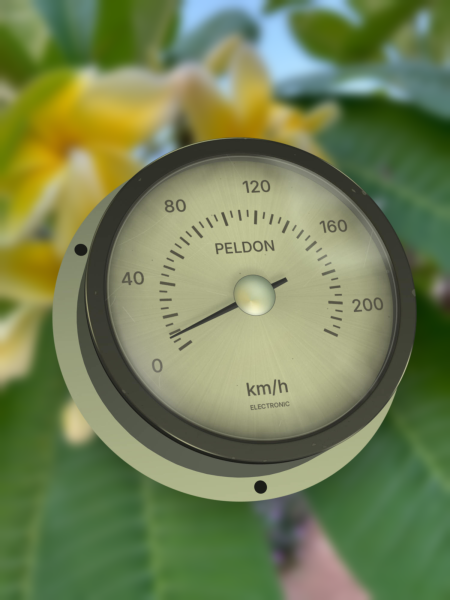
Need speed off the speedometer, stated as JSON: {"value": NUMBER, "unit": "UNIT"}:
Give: {"value": 7.5, "unit": "km/h"}
